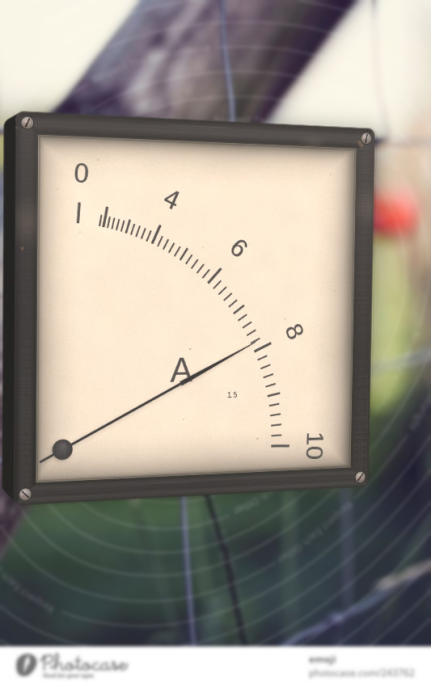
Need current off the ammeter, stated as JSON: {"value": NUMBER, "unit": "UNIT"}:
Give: {"value": 7.8, "unit": "A"}
